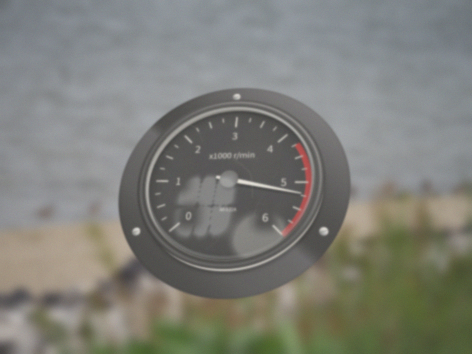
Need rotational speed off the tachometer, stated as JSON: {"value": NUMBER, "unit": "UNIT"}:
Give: {"value": 5250, "unit": "rpm"}
